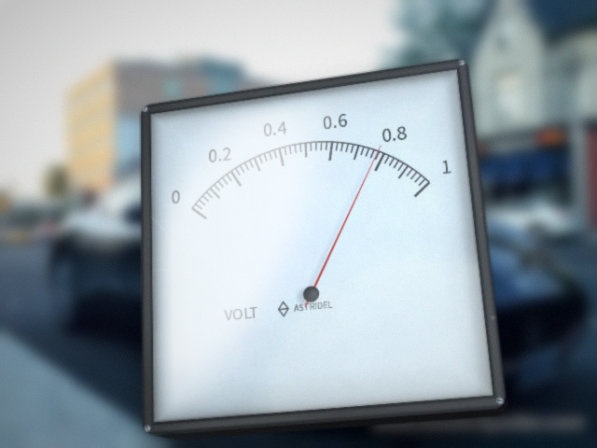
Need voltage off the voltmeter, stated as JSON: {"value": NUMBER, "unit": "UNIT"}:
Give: {"value": 0.78, "unit": "V"}
